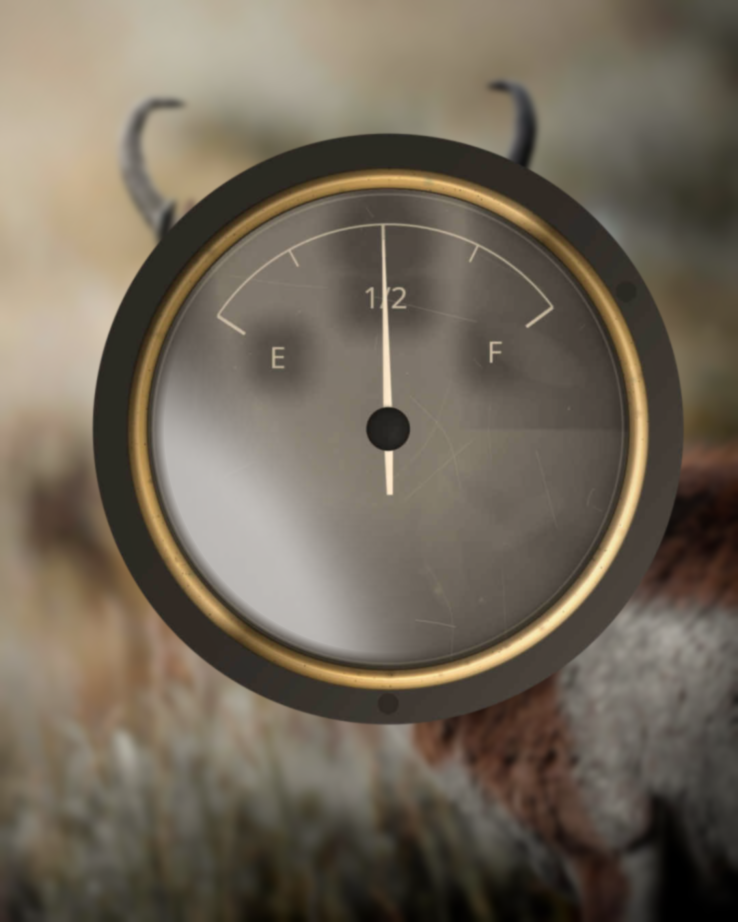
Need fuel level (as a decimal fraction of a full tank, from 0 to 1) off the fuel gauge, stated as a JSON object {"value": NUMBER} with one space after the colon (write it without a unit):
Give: {"value": 0.5}
